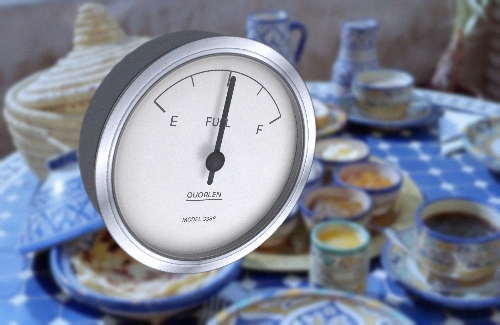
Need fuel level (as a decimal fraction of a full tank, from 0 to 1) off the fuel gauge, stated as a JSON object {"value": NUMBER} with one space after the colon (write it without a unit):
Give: {"value": 0.5}
